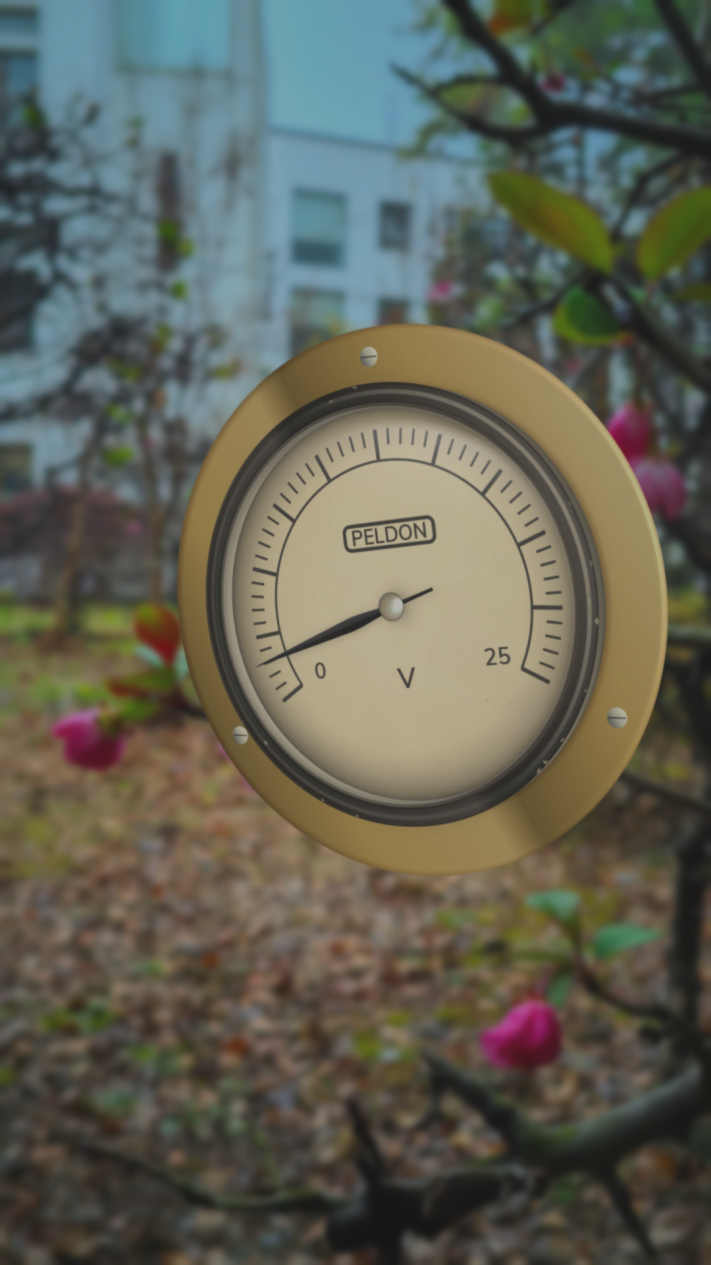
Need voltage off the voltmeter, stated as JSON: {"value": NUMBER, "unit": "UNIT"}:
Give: {"value": 1.5, "unit": "V"}
